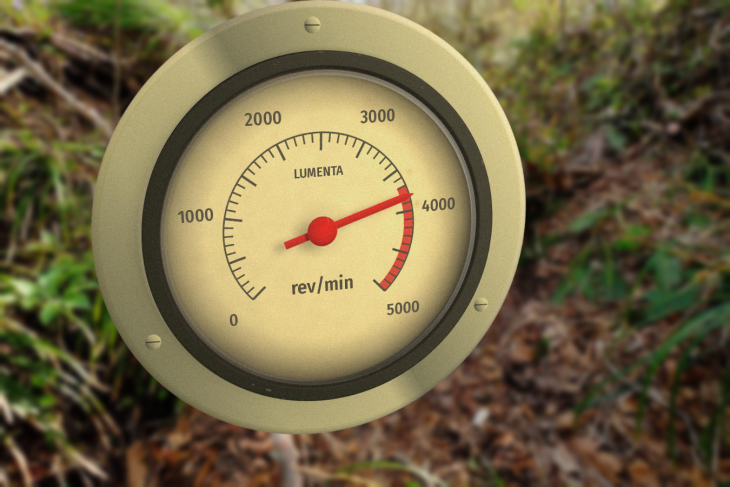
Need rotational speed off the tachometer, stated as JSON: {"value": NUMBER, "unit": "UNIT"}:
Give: {"value": 3800, "unit": "rpm"}
